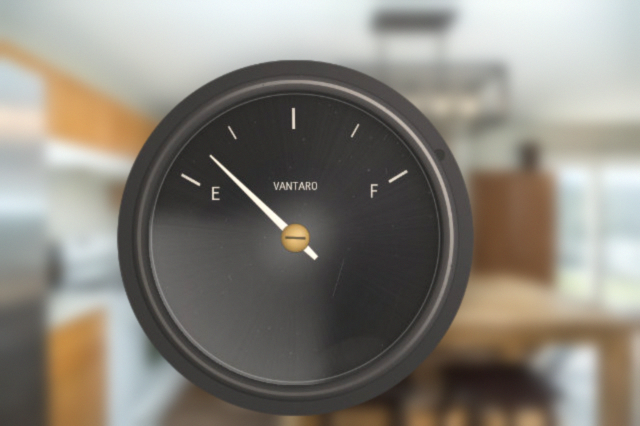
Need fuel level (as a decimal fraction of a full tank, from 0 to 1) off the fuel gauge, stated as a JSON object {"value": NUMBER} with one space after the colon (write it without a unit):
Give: {"value": 0.125}
